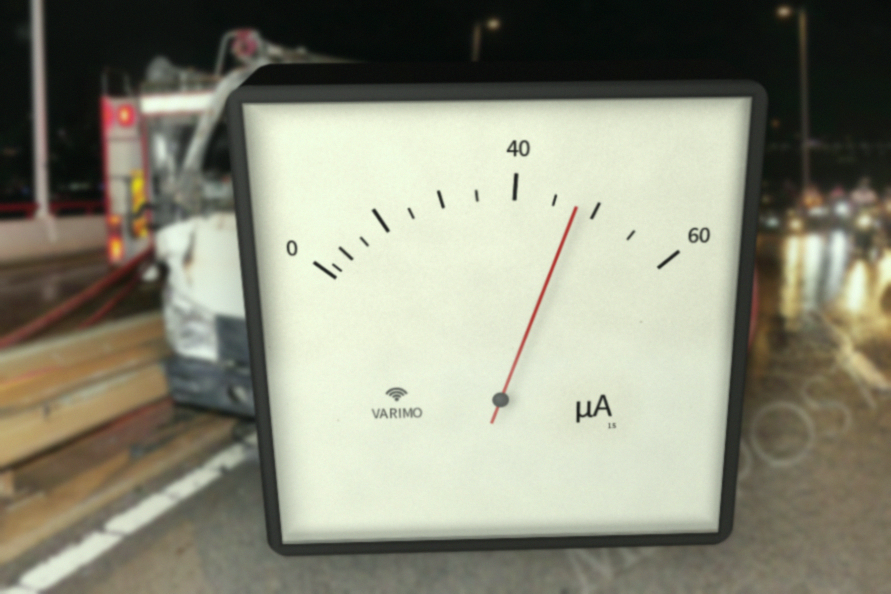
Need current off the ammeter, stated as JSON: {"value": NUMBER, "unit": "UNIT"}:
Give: {"value": 47.5, "unit": "µA"}
